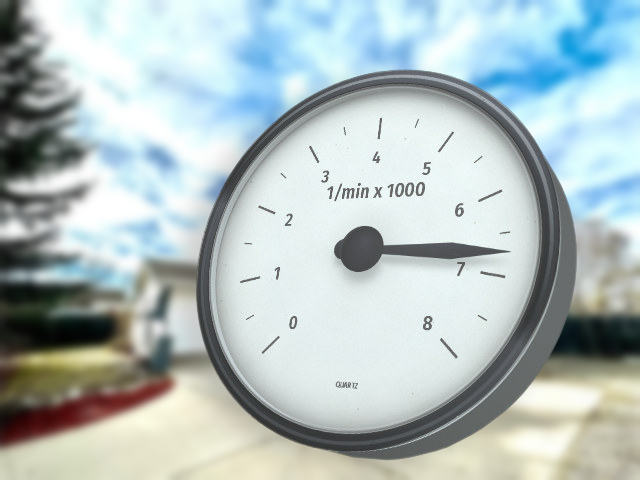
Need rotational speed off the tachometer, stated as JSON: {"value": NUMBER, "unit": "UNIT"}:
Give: {"value": 6750, "unit": "rpm"}
